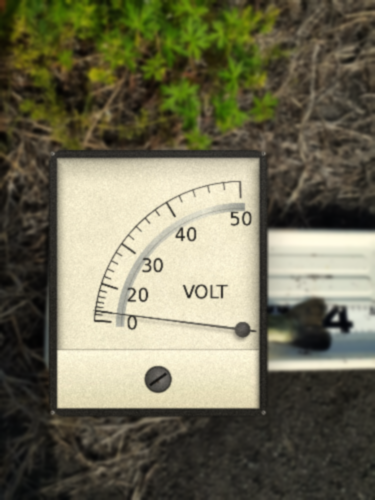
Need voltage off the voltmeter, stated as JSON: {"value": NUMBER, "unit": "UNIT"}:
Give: {"value": 10, "unit": "V"}
